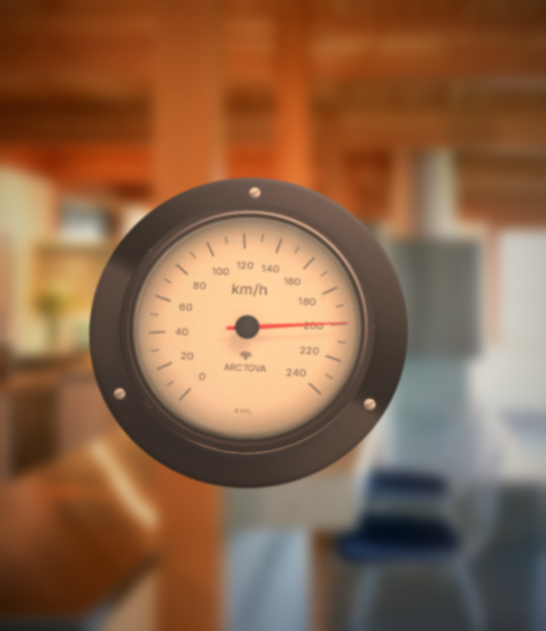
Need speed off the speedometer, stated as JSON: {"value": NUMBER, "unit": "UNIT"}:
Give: {"value": 200, "unit": "km/h"}
